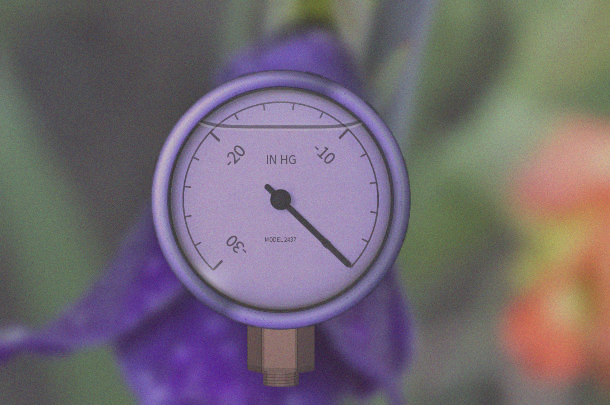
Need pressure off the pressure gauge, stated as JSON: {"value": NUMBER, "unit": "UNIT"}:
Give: {"value": 0, "unit": "inHg"}
